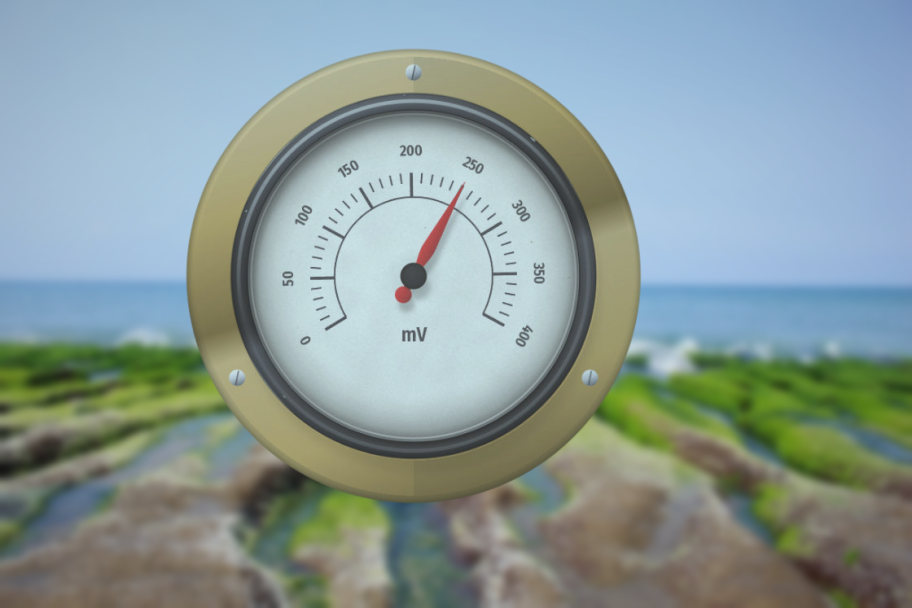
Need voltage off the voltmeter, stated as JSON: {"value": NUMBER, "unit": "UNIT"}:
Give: {"value": 250, "unit": "mV"}
